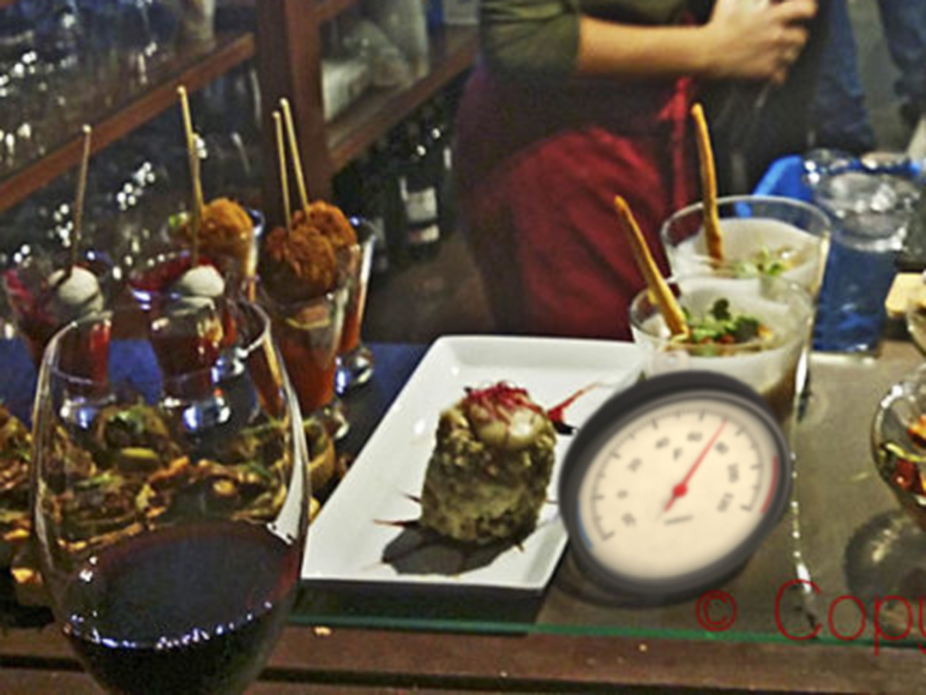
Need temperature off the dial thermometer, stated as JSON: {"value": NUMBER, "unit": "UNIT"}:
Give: {"value": 70, "unit": "°F"}
